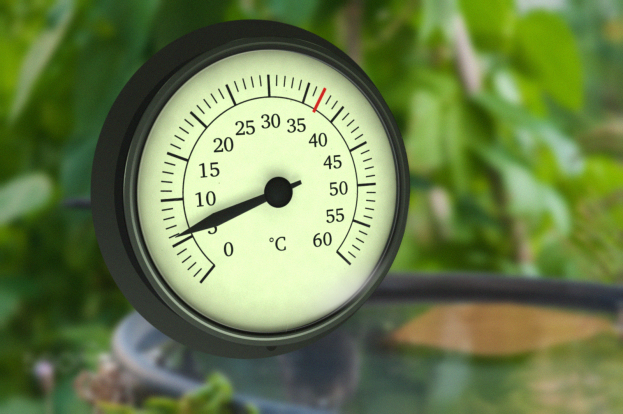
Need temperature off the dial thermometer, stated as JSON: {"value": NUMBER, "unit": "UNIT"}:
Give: {"value": 6, "unit": "°C"}
